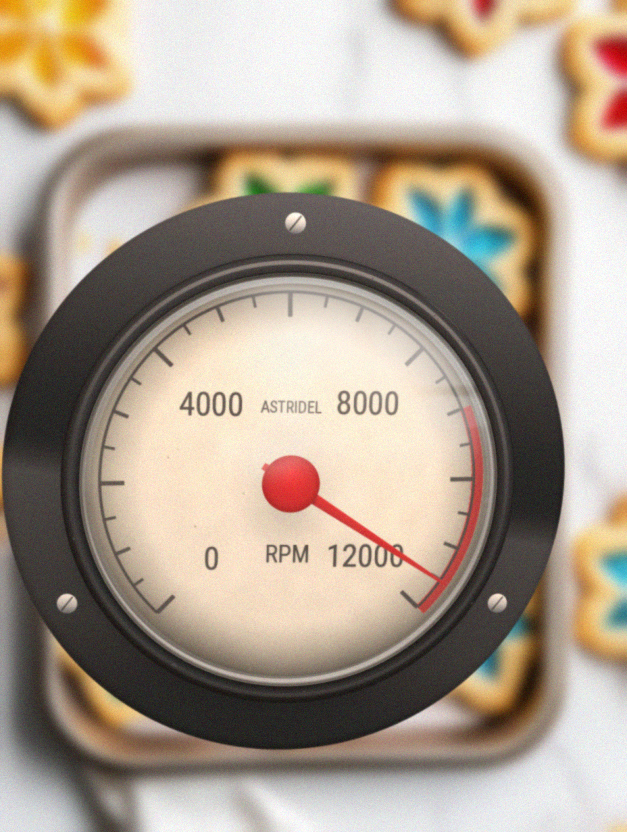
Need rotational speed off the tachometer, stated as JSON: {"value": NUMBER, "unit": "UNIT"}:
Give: {"value": 11500, "unit": "rpm"}
